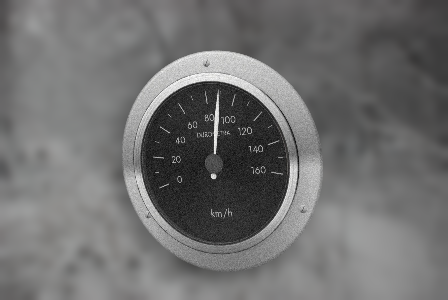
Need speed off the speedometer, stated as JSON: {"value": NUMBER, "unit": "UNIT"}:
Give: {"value": 90, "unit": "km/h"}
